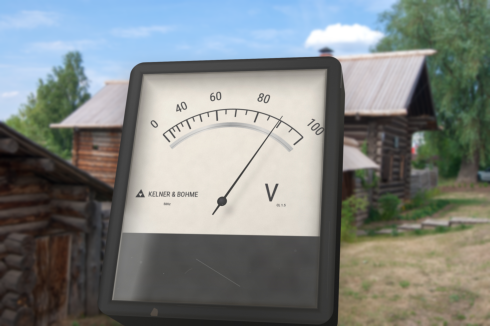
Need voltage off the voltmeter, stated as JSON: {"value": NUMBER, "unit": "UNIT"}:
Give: {"value": 90, "unit": "V"}
